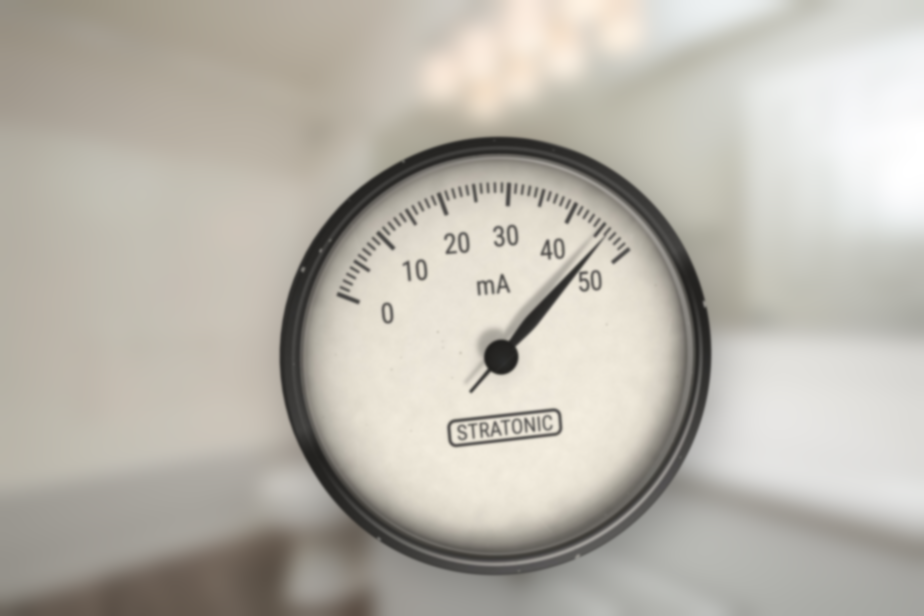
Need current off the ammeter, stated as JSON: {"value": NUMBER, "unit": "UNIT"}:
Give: {"value": 46, "unit": "mA"}
